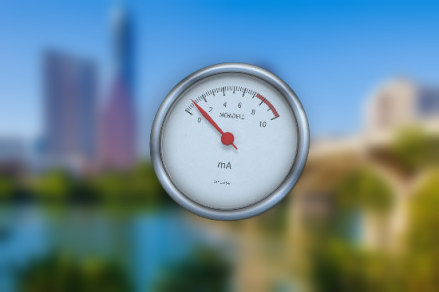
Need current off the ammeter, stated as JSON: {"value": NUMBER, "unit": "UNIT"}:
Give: {"value": 1, "unit": "mA"}
